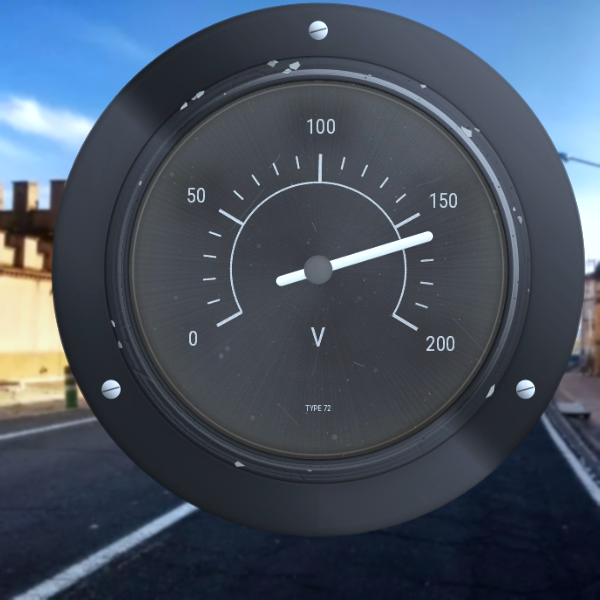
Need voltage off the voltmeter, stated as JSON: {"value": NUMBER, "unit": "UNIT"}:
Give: {"value": 160, "unit": "V"}
